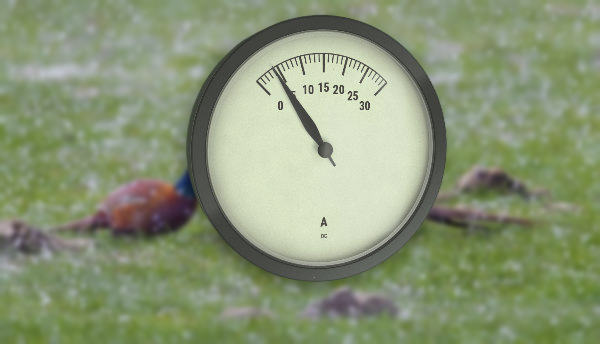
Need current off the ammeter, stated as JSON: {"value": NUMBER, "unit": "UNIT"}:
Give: {"value": 4, "unit": "A"}
